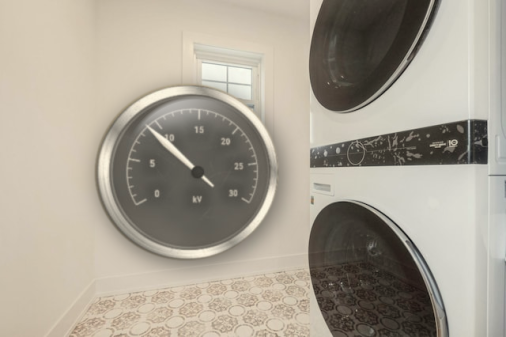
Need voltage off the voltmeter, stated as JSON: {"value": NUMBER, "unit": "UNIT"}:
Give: {"value": 9, "unit": "kV"}
